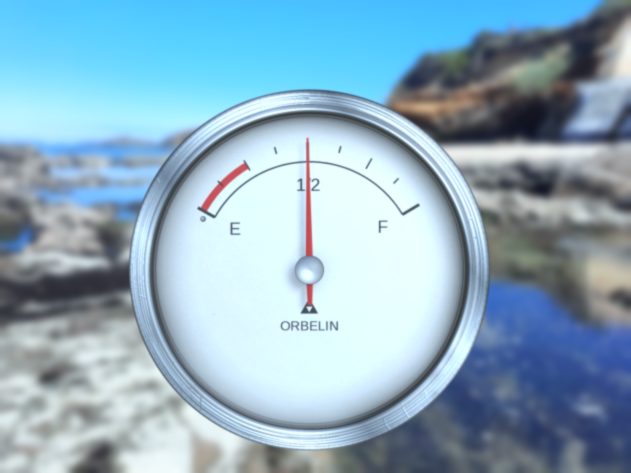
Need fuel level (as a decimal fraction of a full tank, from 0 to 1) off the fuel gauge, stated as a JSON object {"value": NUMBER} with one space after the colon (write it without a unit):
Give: {"value": 0.5}
